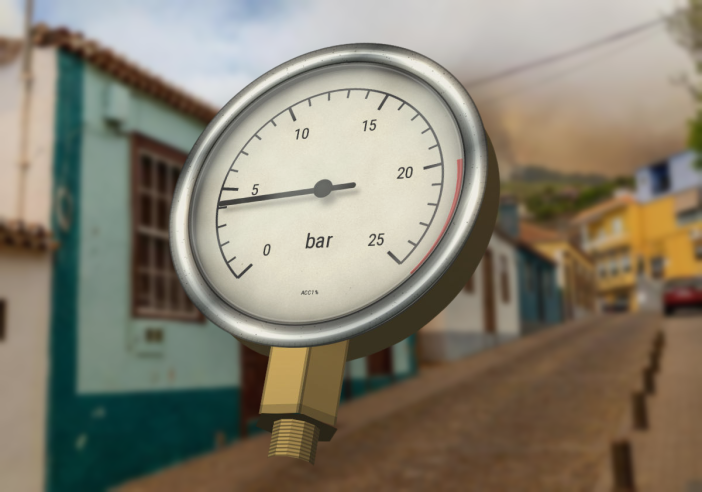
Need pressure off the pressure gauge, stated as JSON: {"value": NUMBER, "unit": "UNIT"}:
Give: {"value": 4, "unit": "bar"}
